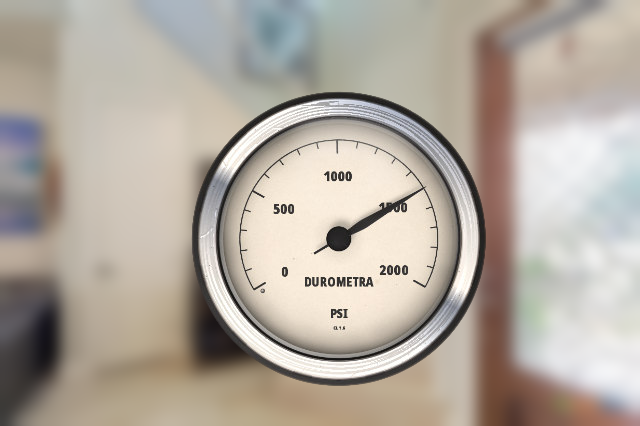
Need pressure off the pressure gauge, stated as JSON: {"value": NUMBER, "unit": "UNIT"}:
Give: {"value": 1500, "unit": "psi"}
